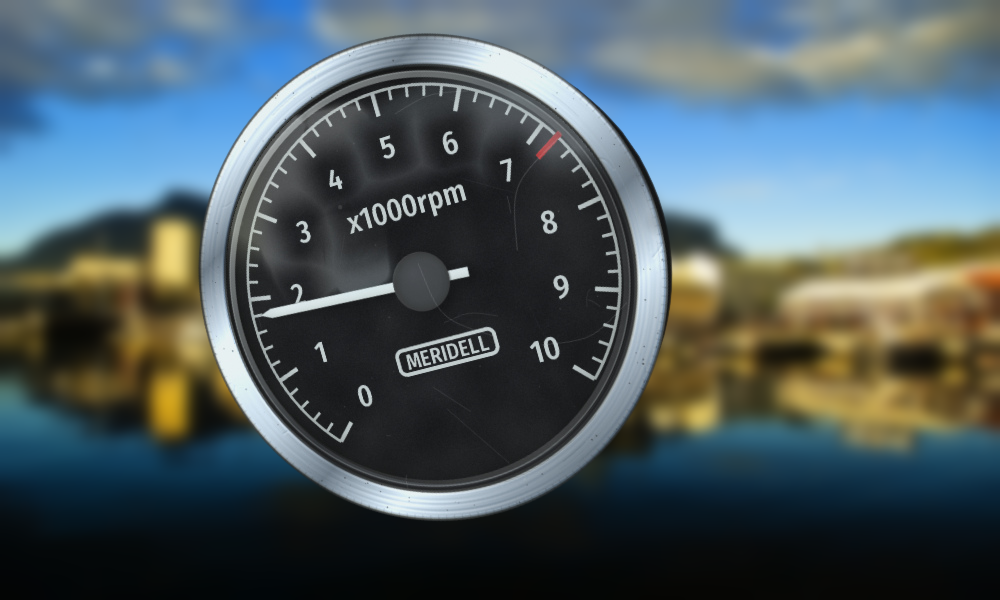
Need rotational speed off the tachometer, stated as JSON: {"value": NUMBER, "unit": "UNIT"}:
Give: {"value": 1800, "unit": "rpm"}
